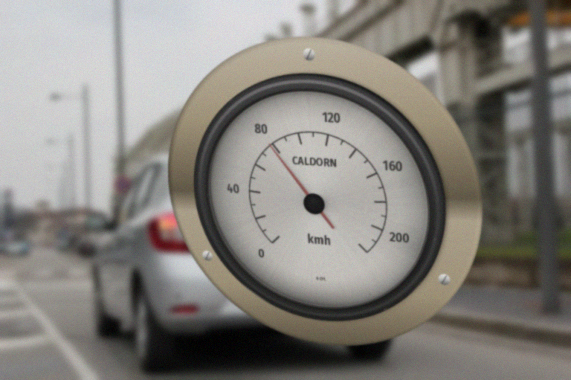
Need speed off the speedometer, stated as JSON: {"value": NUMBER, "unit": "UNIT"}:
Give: {"value": 80, "unit": "km/h"}
